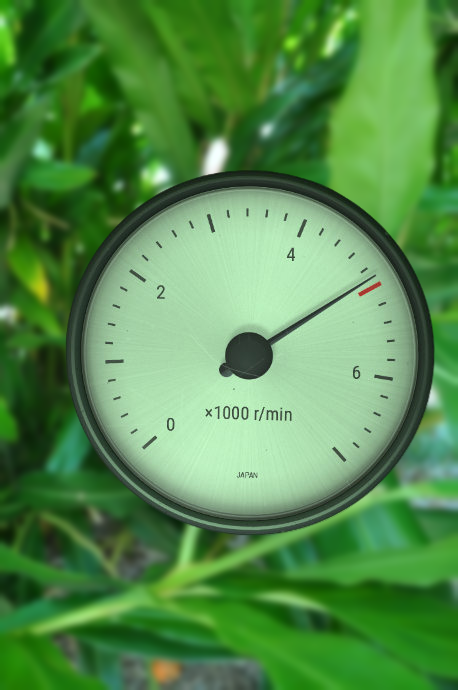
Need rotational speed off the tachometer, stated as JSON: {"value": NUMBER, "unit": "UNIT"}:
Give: {"value": 4900, "unit": "rpm"}
